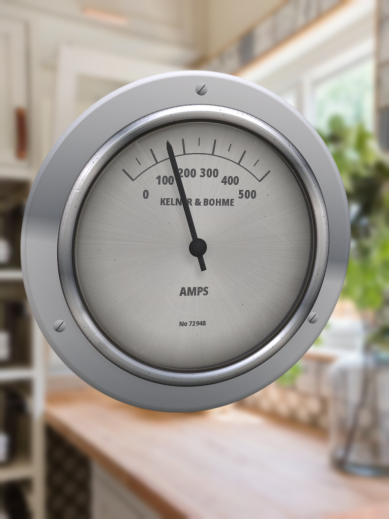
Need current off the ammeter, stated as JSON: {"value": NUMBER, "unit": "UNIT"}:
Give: {"value": 150, "unit": "A"}
